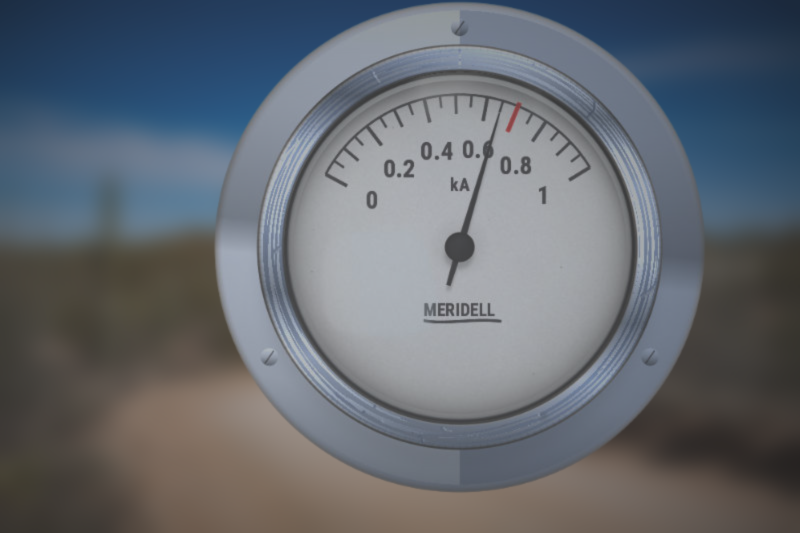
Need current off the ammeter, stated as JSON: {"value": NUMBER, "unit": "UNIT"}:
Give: {"value": 0.65, "unit": "kA"}
